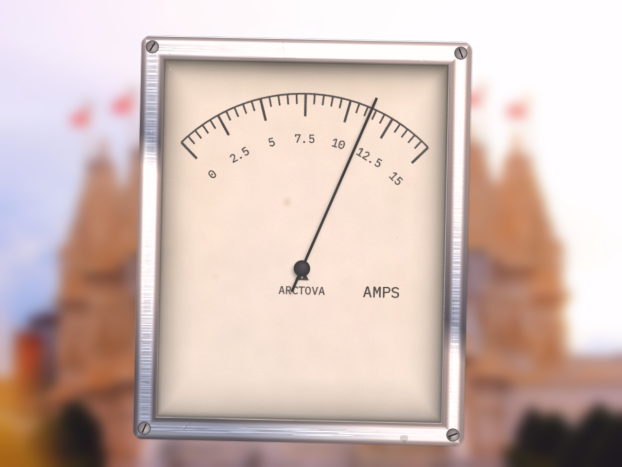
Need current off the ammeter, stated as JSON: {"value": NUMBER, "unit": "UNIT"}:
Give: {"value": 11.25, "unit": "A"}
